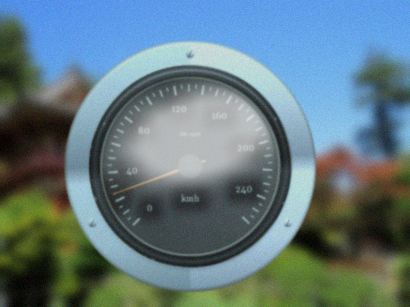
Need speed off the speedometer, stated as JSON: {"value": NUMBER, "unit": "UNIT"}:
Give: {"value": 25, "unit": "km/h"}
